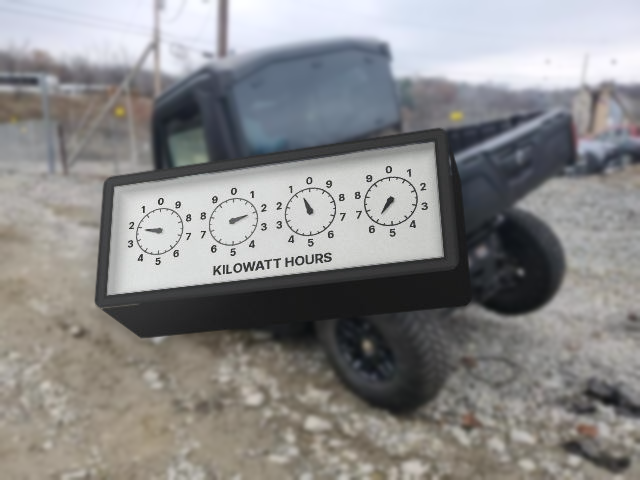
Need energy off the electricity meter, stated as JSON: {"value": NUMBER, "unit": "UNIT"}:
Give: {"value": 2206, "unit": "kWh"}
